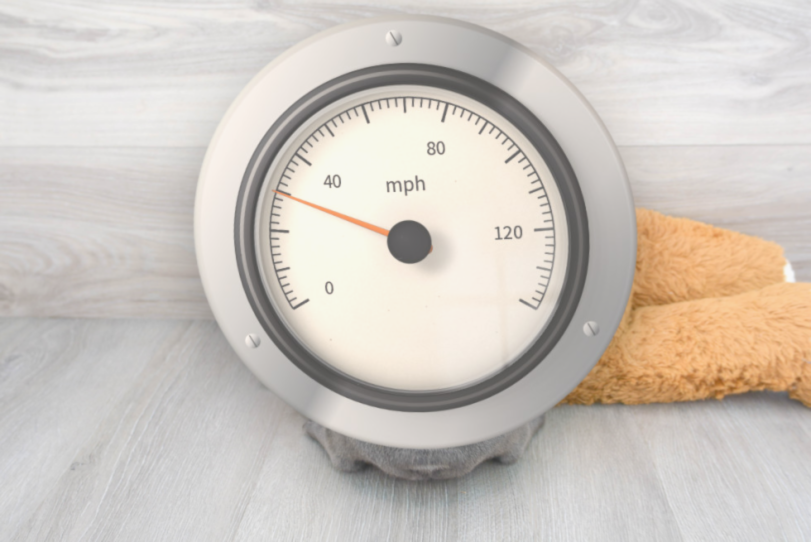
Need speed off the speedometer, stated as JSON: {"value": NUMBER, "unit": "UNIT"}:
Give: {"value": 30, "unit": "mph"}
